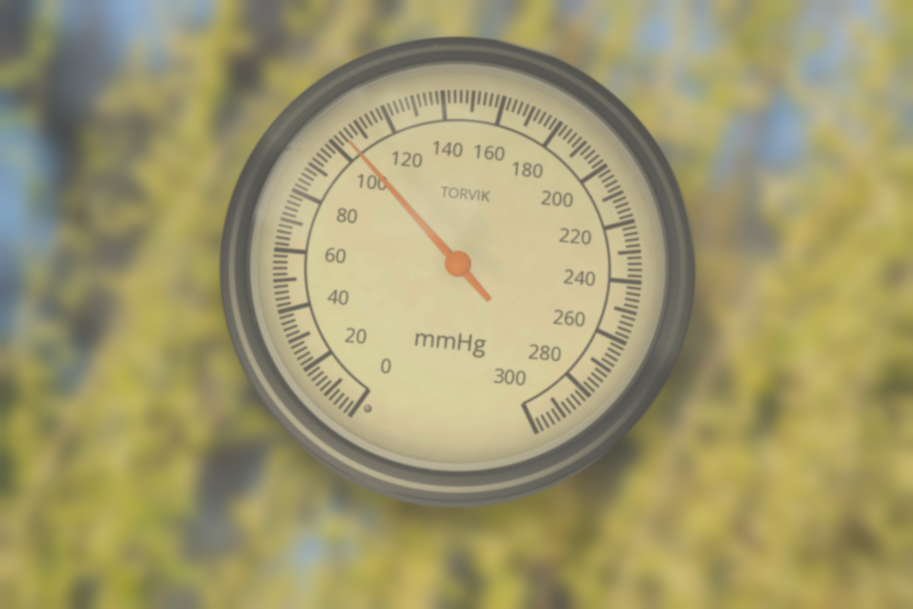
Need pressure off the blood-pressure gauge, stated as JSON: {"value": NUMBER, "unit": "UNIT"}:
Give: {"value": 104, "unit": "mmHg"}
